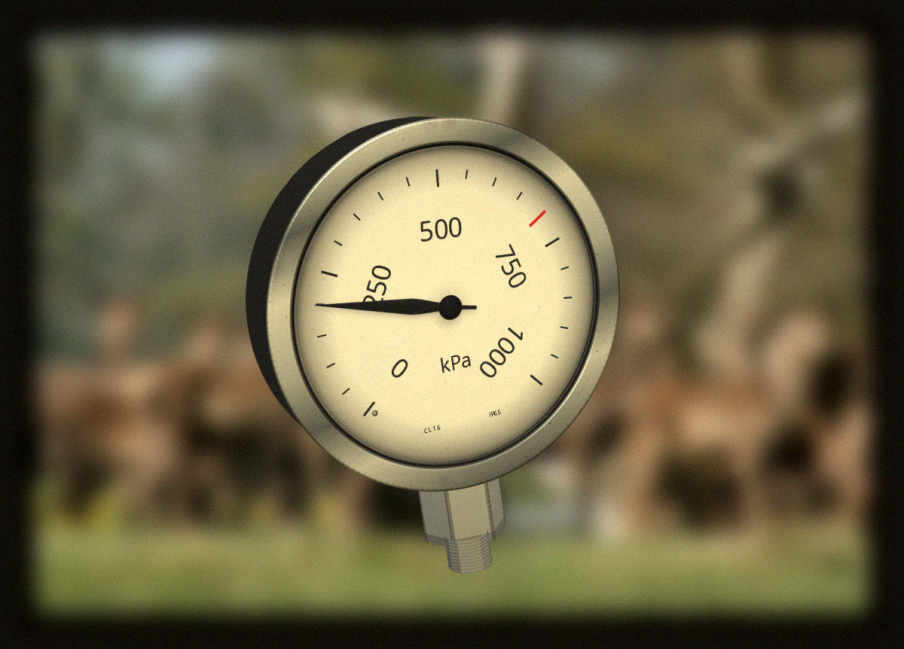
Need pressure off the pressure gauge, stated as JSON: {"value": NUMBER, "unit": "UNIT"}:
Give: {"value": 200, "unit": "kPa"}
